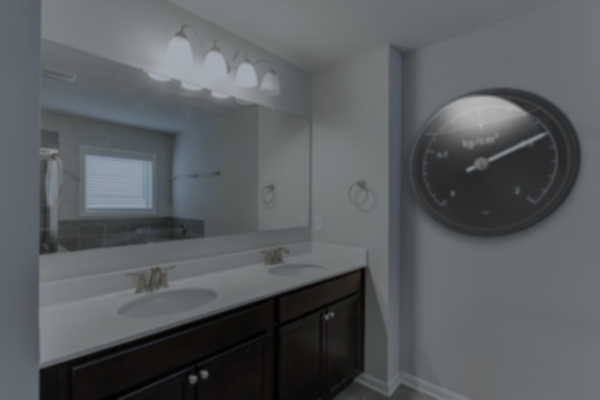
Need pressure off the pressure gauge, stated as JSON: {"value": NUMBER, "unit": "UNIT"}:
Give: {"value": 1.5, "unit": "kg/cm²"}
